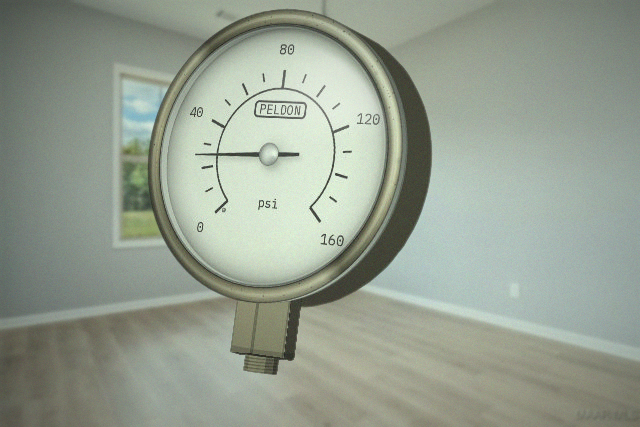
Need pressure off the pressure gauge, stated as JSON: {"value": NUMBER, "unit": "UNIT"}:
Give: {"value": 25, "unit": "psi"}
